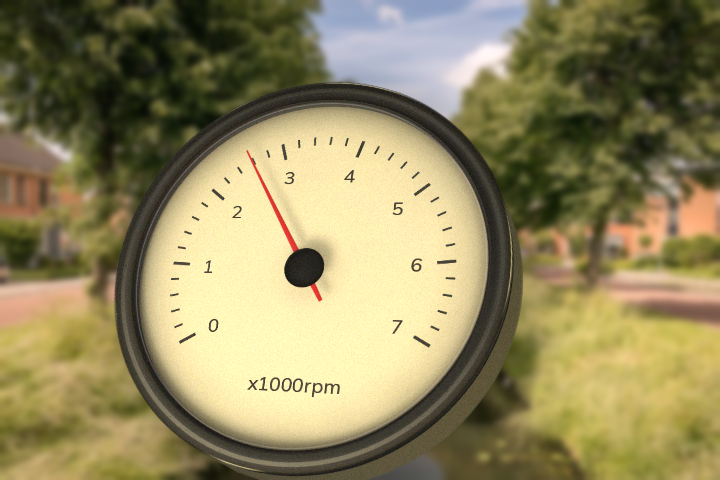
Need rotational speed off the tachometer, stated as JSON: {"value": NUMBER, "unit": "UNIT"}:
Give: {"value": 2600, "unit": "rpm"}
